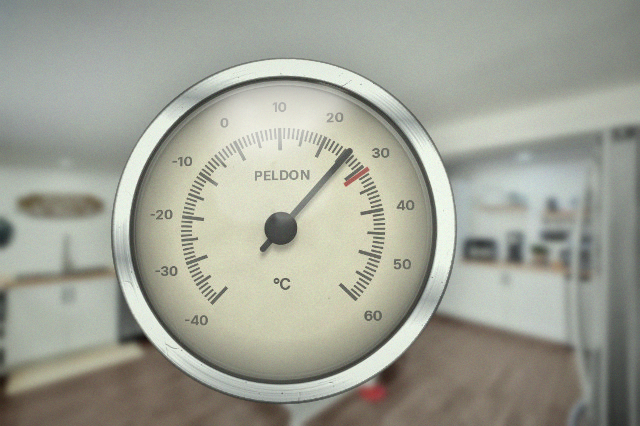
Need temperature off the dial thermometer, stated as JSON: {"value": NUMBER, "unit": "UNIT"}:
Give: {"value": 26, "unit": "°C"}
